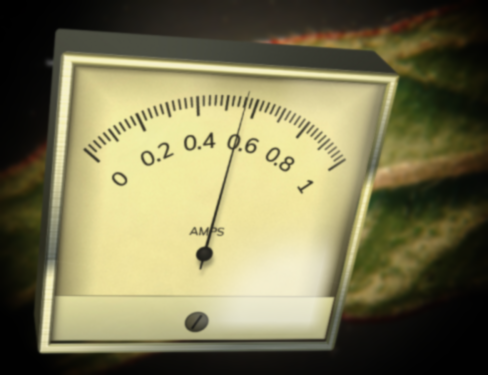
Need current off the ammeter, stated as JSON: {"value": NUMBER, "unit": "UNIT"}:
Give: {"value": 0.56, "unit": "A"}
